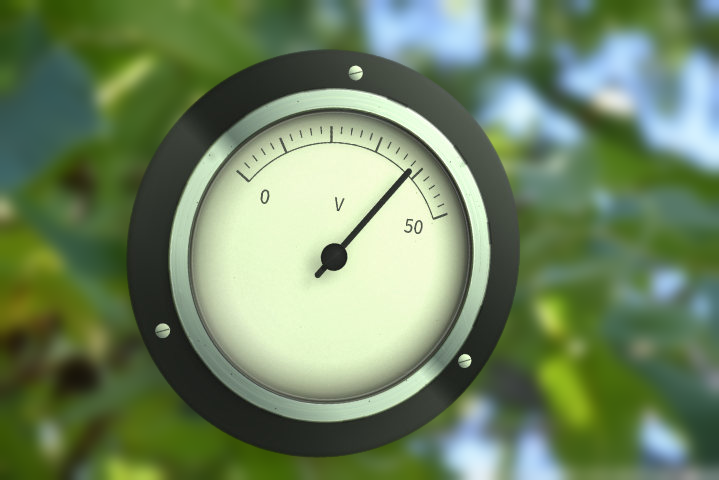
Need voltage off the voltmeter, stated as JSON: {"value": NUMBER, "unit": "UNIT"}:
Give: {"value": 38, "unit": "V"}
